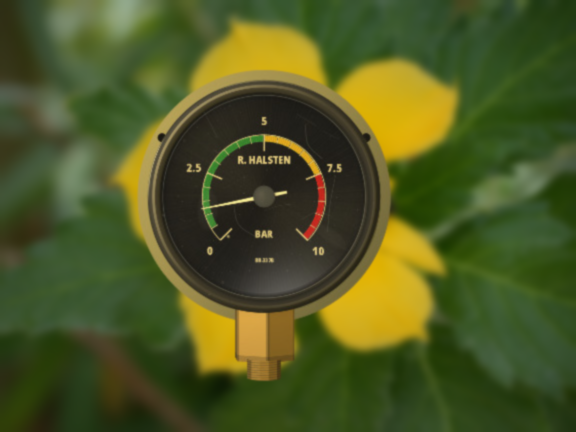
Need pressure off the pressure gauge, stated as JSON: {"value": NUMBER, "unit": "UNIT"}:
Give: {"value": 1.25, "unit": "bar"}
